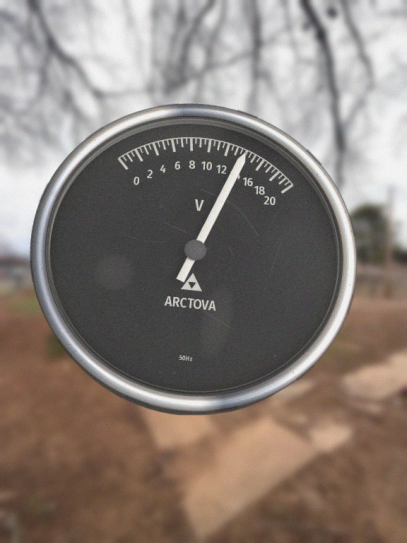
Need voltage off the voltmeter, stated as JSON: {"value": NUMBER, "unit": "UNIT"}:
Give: {"value": 14, "unit": "V"}
